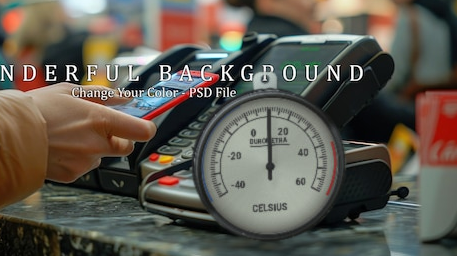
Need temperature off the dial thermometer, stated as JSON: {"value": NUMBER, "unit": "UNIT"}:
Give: {"value": 10, "unit": "°C"}
